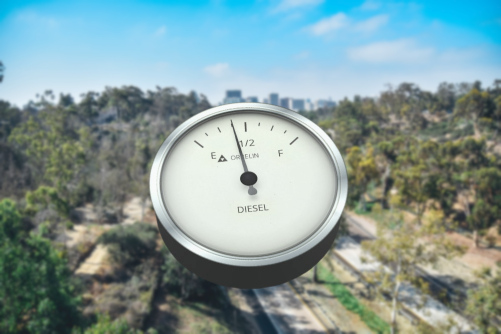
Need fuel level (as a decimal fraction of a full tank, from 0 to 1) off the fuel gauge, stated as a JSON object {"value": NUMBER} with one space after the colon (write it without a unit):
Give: {"value": 0.375}
